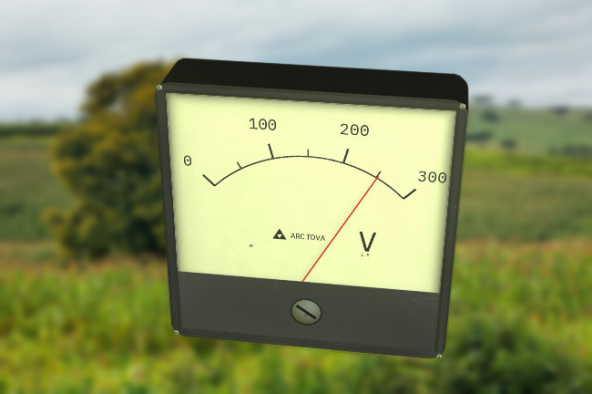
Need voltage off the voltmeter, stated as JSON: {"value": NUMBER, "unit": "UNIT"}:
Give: {"value": 250, "unit": "V"}
